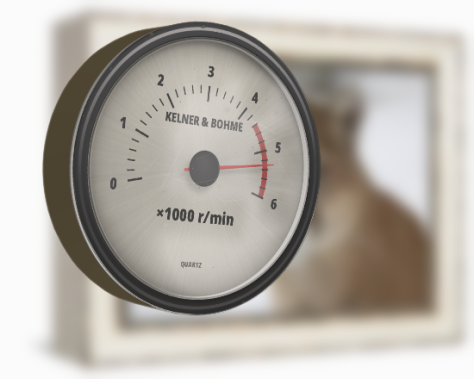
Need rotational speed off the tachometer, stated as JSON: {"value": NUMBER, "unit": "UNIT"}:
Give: {"value": 5300, "unit": "rpm"}
